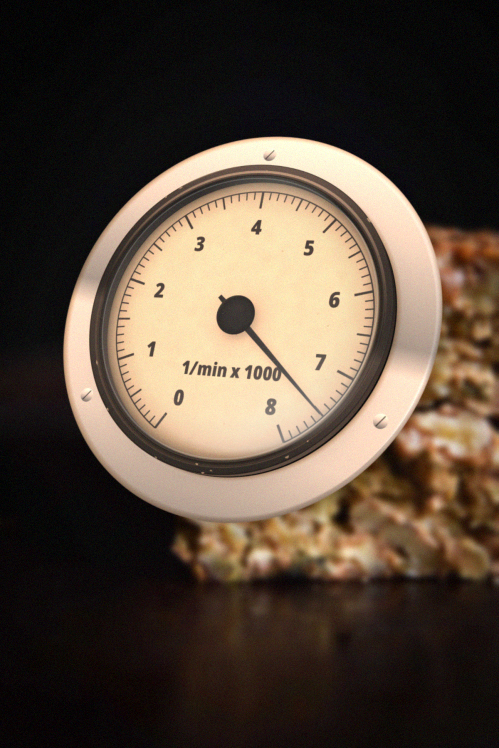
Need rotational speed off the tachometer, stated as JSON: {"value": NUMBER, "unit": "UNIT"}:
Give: {"value": 7500, "unit": "rpm"}
